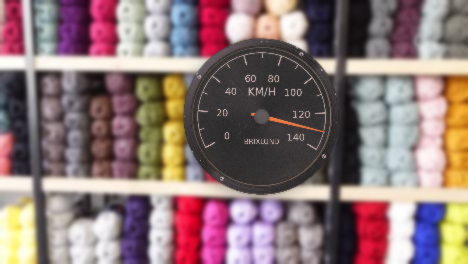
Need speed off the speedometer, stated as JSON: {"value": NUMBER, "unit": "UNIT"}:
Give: {"value": 130, "unit": "km/h"}
